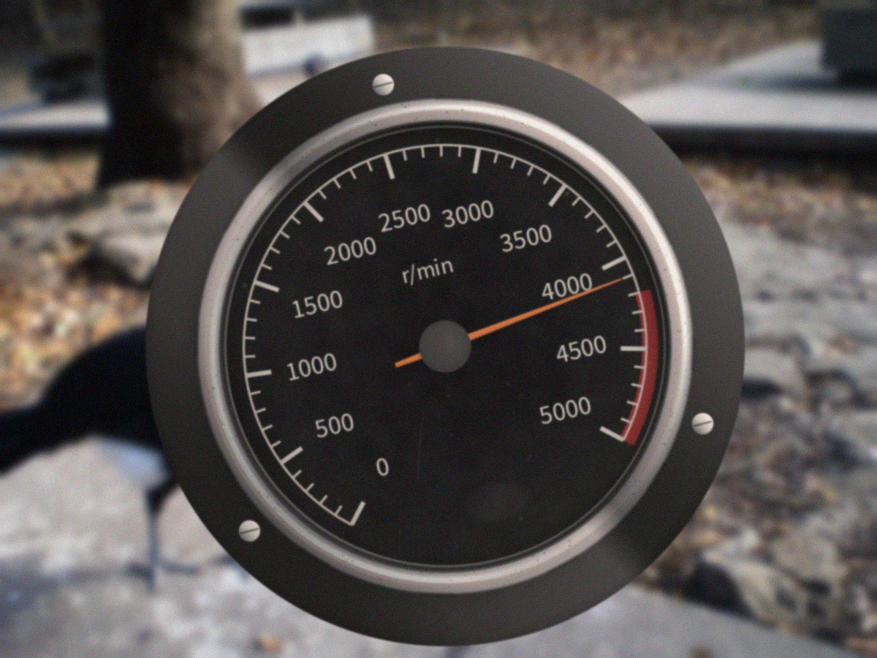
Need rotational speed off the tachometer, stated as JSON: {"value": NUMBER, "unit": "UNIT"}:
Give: {"value": 4100, "unit": "rpm"}
